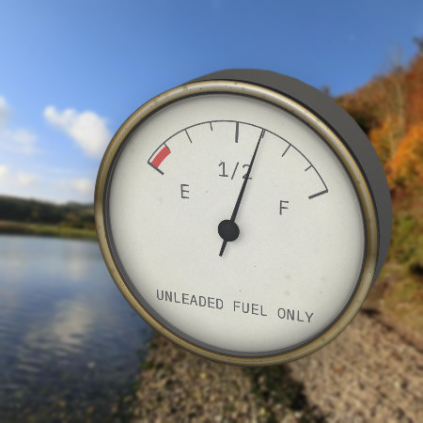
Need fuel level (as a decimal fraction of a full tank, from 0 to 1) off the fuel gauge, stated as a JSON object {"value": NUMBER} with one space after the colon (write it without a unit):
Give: {"value": 0.625}
